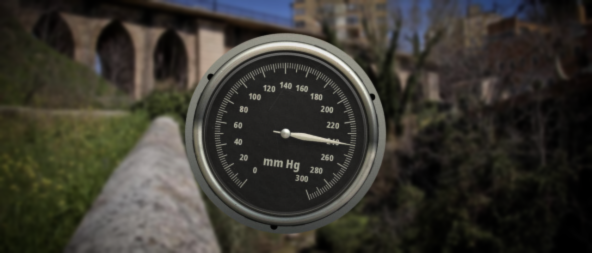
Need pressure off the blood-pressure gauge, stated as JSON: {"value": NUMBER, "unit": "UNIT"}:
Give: {"value": 240, "unit": "mmHg"}
